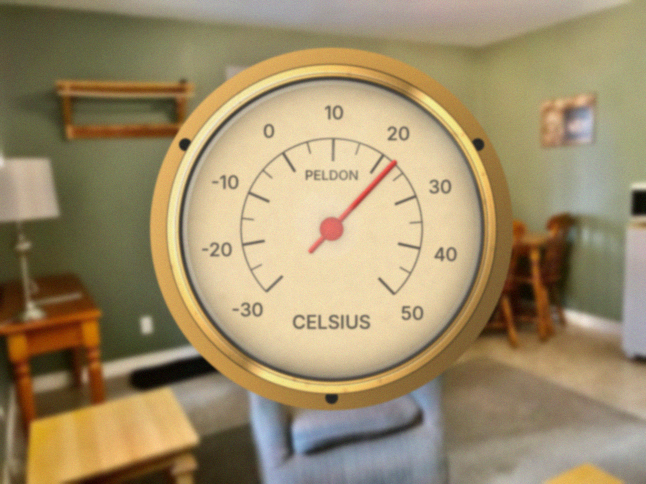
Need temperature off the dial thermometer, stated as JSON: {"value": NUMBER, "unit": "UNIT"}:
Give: {"value": 22.5, "unit": "°C"}
